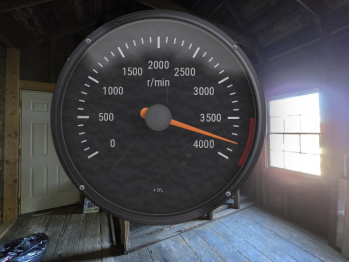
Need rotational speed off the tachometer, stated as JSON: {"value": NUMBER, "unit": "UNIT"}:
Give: {"value": 3800, "unit": "rpm"}
